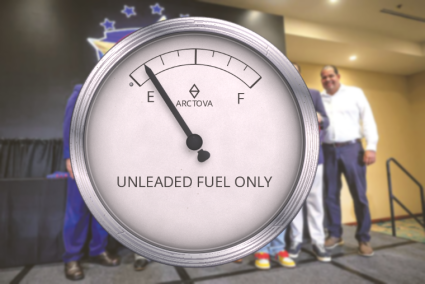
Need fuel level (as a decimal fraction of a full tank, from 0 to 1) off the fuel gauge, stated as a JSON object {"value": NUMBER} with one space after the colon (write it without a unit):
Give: {"value": 0.125}
